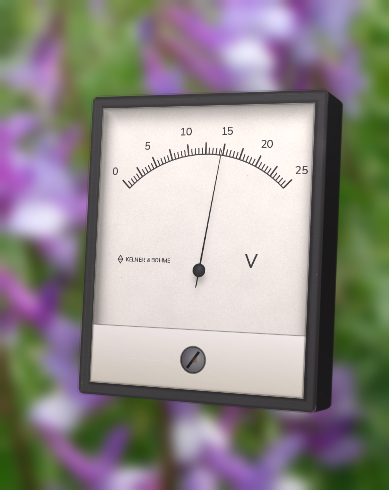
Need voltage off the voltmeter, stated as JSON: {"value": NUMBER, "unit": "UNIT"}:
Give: {"value": 15, "unit": "V"}
